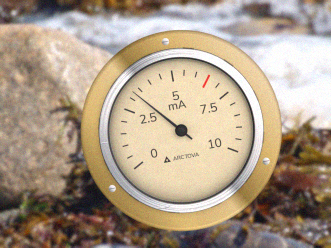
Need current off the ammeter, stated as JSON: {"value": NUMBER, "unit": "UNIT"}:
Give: {"value": 3.25, "unit": "mA"}
